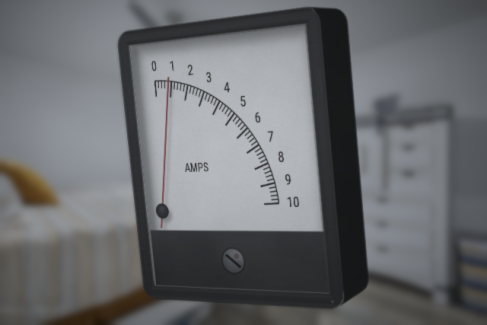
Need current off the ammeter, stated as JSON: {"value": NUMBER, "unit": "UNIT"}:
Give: {"value": 1, "unit": "A"}
